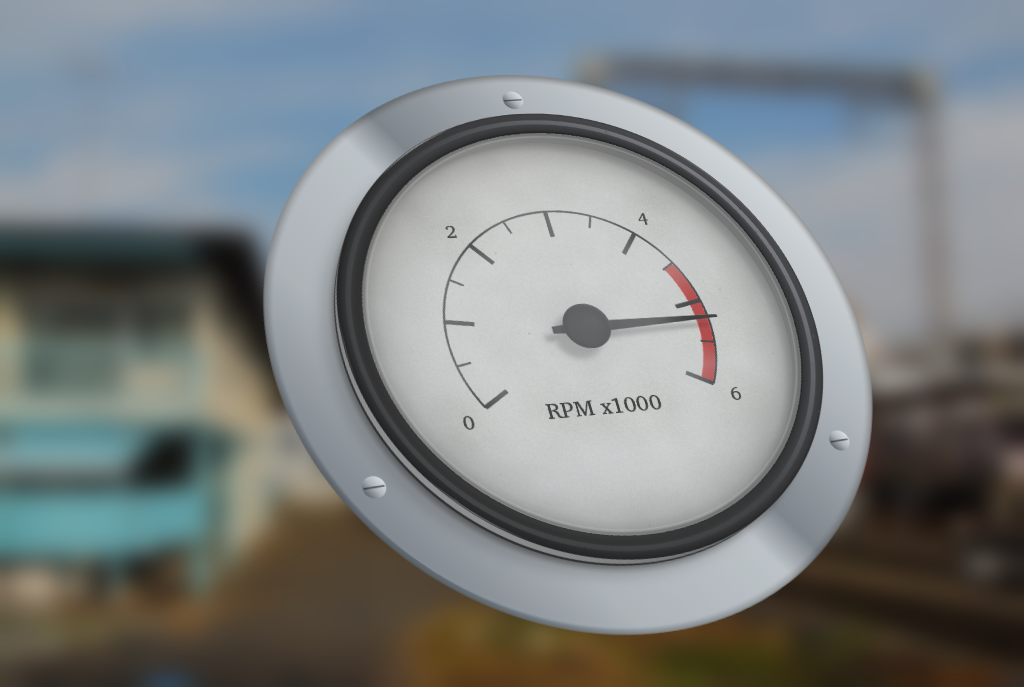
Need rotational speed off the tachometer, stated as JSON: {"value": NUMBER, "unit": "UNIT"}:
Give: {"value": 5250, "unit": "rpm"}
